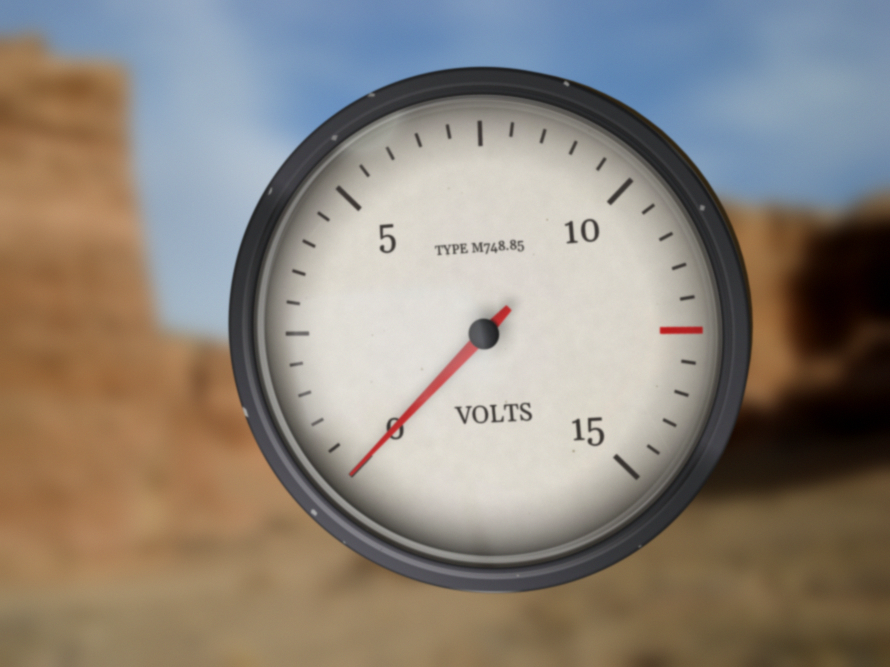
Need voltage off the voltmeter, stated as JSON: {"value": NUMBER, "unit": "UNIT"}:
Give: {"value": 0, "unit": "V"}
